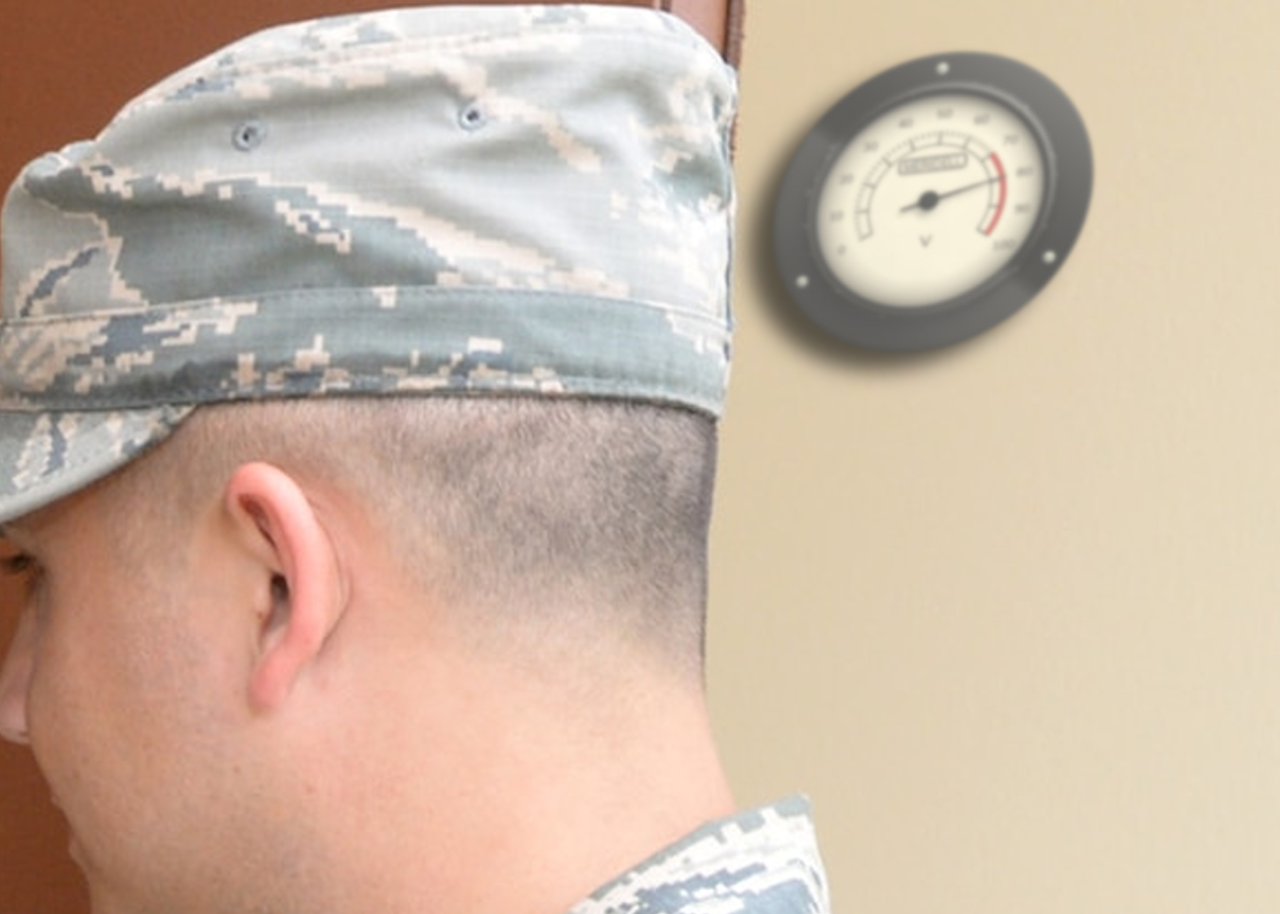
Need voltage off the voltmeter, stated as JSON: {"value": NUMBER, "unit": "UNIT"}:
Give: {"value": 80, "unit": "V"}
